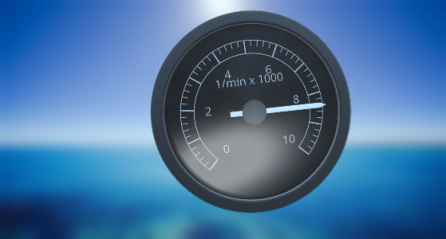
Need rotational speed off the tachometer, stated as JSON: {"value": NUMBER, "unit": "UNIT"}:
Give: {"value": 8400, "unit": "rpm"}
